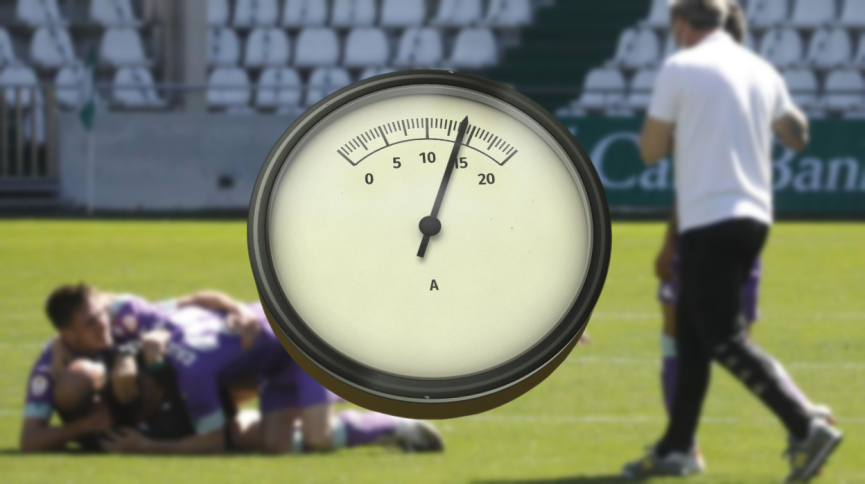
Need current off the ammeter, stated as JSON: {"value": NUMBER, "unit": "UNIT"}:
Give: {"value": 14, "unit": "A"}
